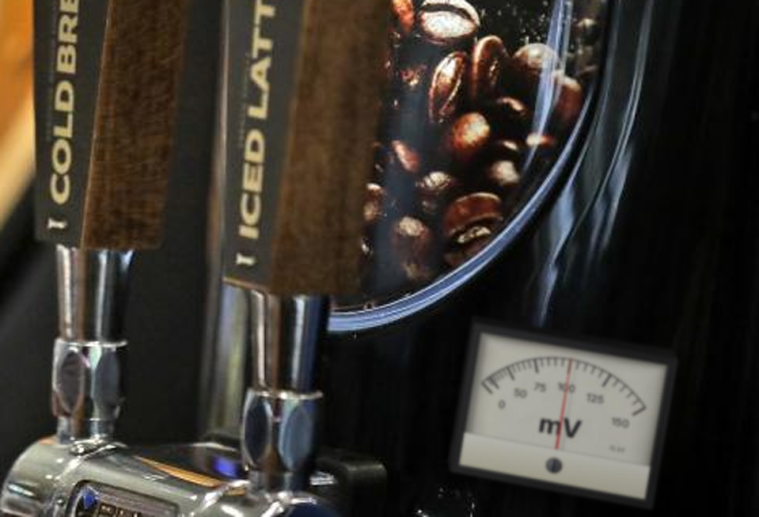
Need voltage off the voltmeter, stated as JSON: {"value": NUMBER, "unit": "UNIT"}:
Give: {"value": 100, "unit": "mV"}
